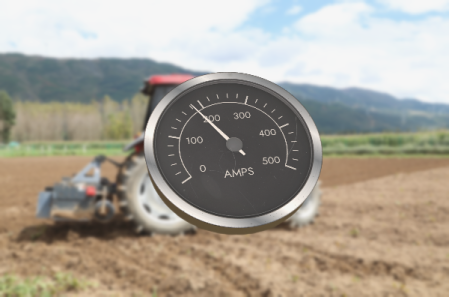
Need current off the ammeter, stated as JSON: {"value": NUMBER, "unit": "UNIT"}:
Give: {"value": 180, "unit": "A"}
